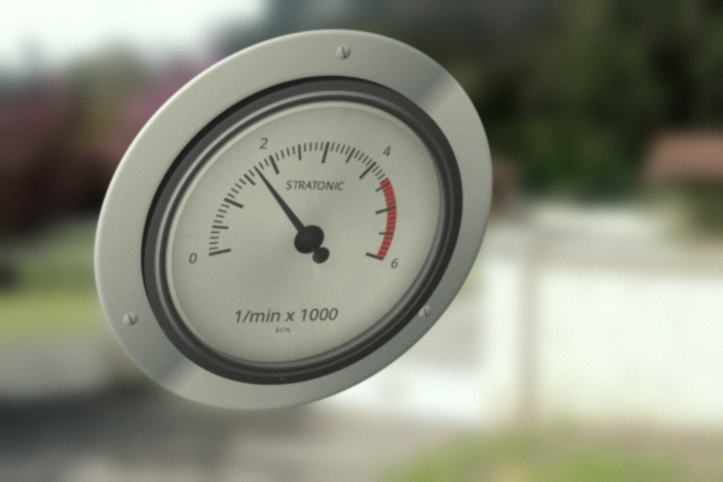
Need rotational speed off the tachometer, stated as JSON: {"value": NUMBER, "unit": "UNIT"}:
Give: {"value": 1700, "unit": "rpm"}
